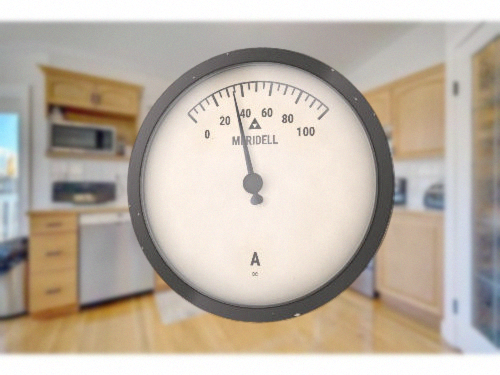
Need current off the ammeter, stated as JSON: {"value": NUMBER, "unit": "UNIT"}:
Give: {"value": 35, "unit": "A"}
